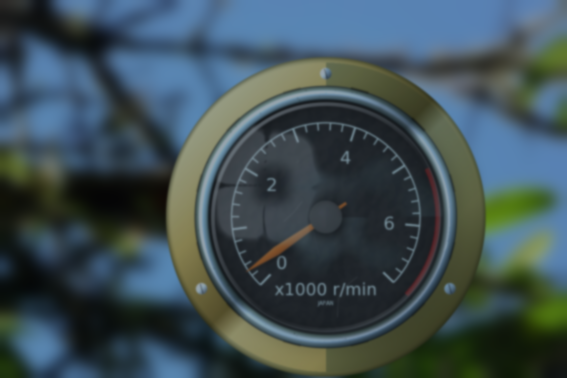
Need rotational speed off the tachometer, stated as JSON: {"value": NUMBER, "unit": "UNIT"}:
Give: {"value": 300, "unit": "rpm"}
